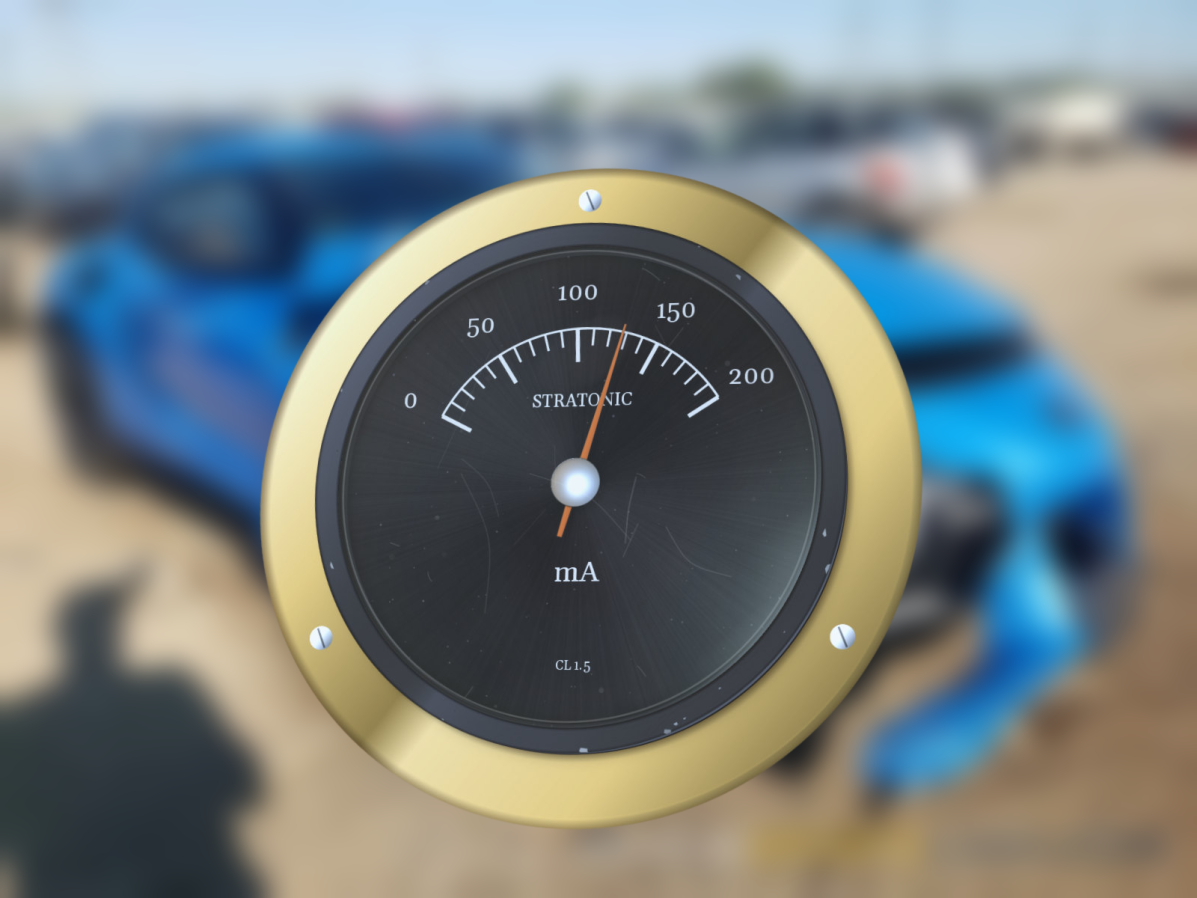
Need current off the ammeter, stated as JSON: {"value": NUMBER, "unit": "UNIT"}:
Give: {"value": 130, "unit": "mA"}
